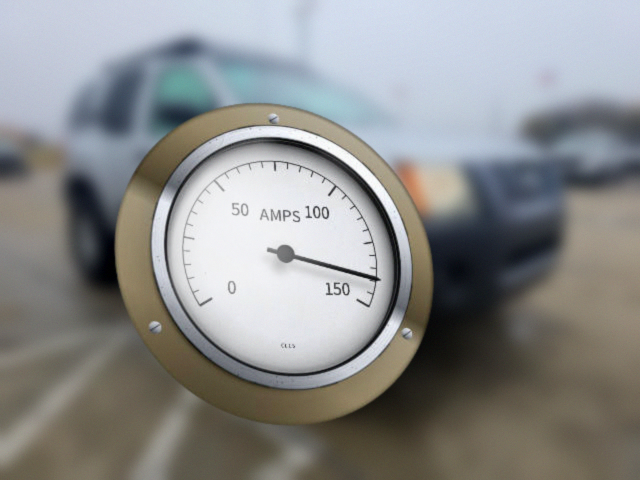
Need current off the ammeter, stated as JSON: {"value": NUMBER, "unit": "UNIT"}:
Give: {"value": 140, "unit": "A"}
